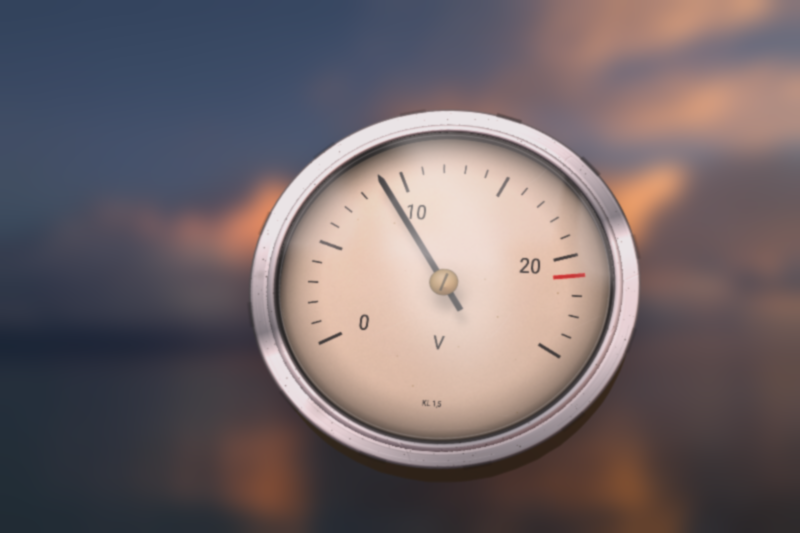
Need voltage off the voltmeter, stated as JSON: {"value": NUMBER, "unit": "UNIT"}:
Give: {"value": 9, "unit": "V"}
